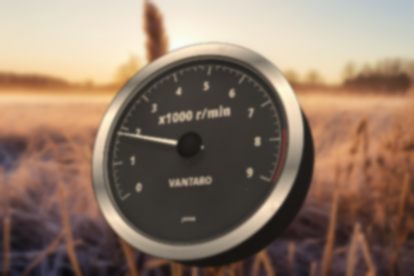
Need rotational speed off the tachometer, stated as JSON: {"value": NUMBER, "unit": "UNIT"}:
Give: {"value": 1800, "unit": "rpm"}
